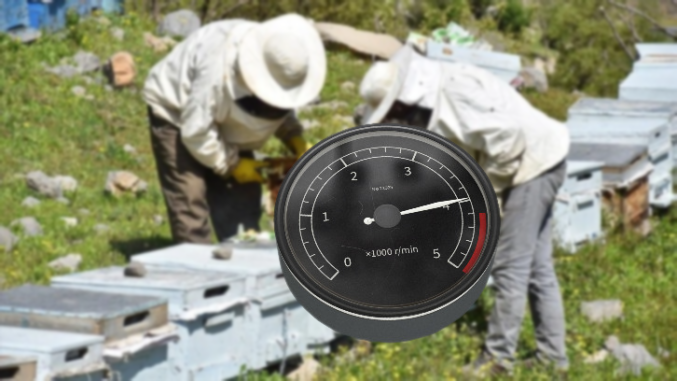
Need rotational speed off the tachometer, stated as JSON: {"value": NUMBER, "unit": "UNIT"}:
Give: {"value": 4000, "unit": "rpm"}
